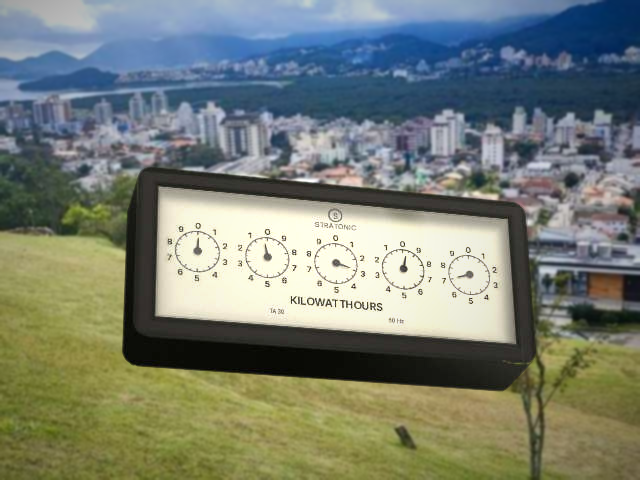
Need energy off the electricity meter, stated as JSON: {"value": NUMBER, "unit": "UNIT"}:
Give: {"value": 297, "unit": "kWh"}
